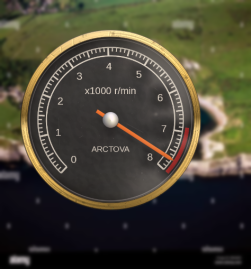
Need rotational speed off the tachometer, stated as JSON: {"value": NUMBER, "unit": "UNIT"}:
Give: {"value": 7700, "unit": "rpm"}
